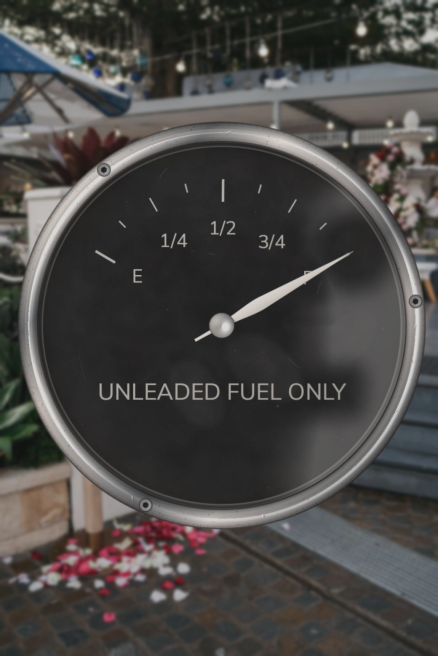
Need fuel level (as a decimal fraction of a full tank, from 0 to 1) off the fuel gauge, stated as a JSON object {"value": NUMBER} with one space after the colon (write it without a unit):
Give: {"value": 1}
